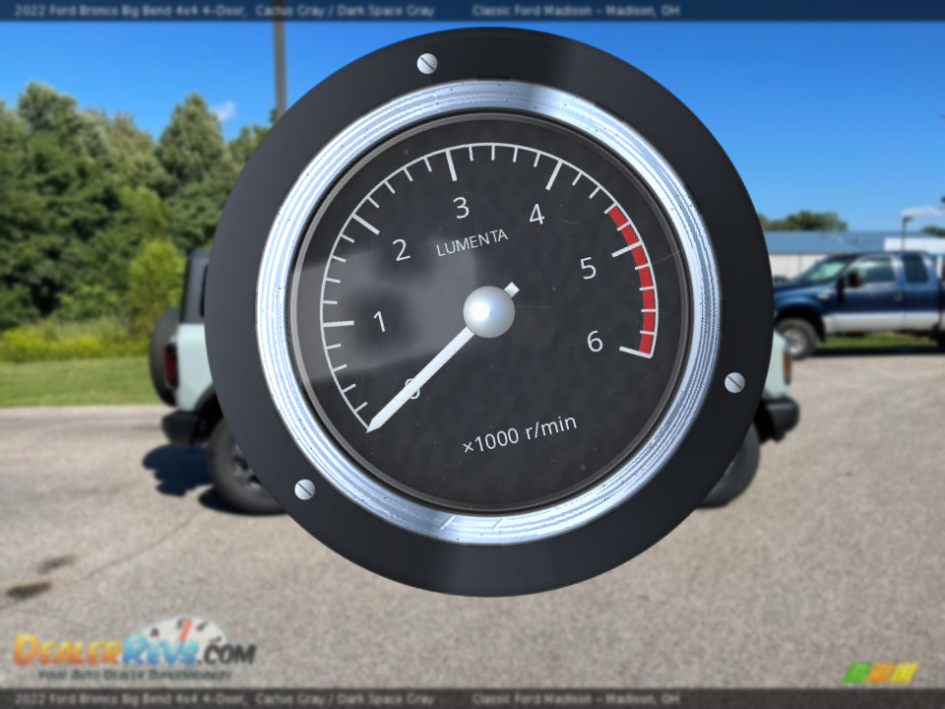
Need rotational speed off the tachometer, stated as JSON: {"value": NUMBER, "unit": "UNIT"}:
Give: {"value": 0, "unit": "rpm"}
